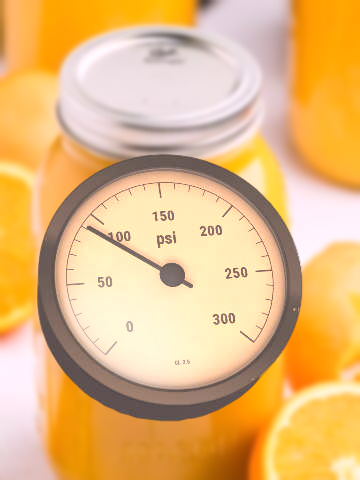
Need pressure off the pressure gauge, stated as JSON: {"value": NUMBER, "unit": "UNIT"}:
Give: {"value": 90, "unit": "psi"}
